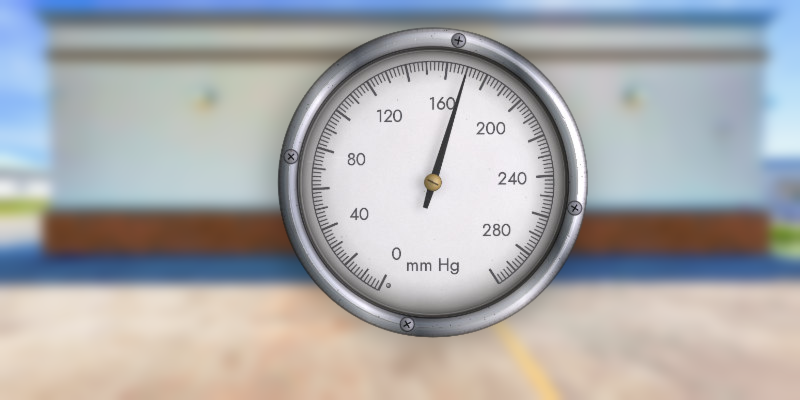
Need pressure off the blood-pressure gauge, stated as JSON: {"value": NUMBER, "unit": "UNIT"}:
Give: {"value": 170, "unit": "mmHg"}
